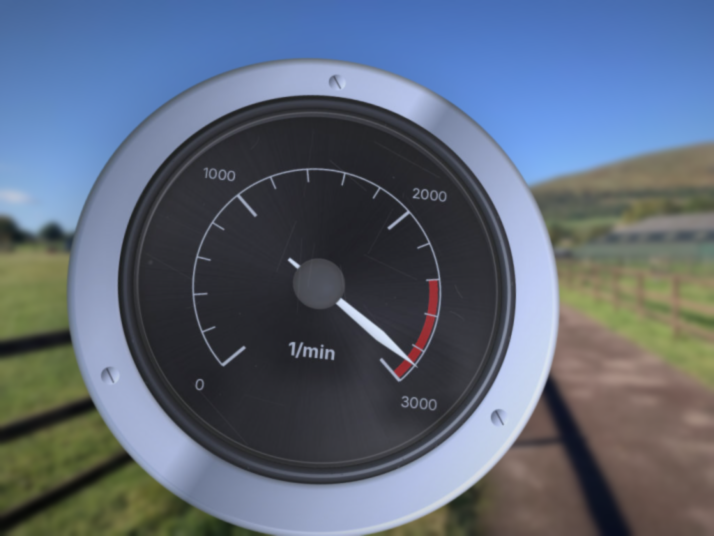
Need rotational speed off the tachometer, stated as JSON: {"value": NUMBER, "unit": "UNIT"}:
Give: {"value": 2900, "unit": "rpm"}
